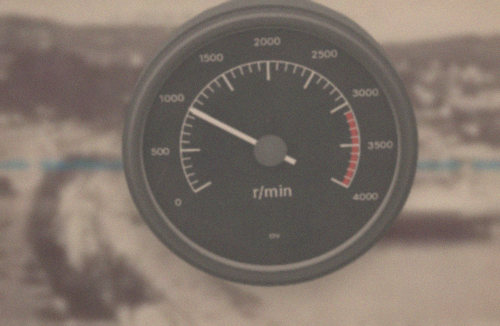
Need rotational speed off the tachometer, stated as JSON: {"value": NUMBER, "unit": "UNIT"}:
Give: {"value": 1000, "unit": "rpm"}
